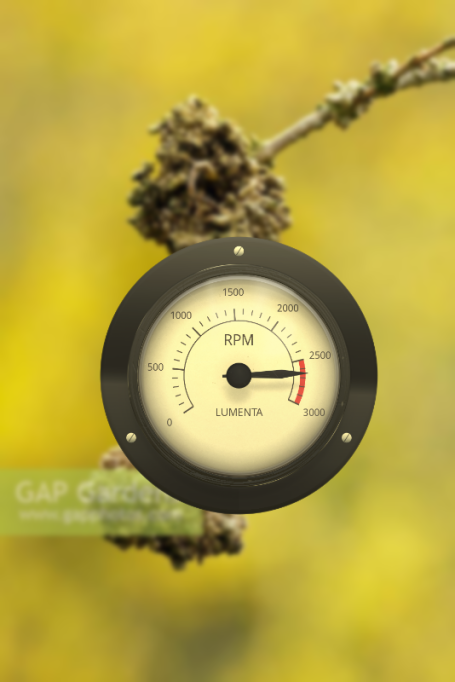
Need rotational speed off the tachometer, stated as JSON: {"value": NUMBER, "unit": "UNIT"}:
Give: {"value": 2650, "unit": "rpm"}
